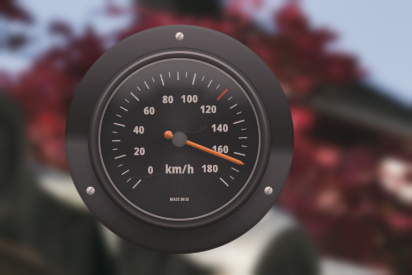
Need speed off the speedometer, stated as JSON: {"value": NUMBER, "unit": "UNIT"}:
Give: {"value": 165, "unit": "km/h"}
